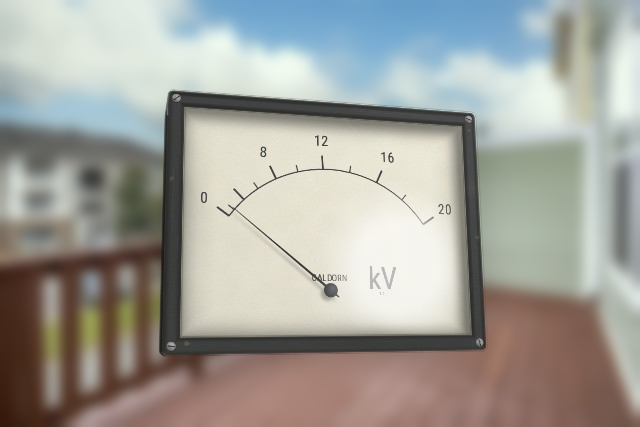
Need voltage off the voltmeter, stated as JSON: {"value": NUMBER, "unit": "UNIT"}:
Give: {"value": 2, "unit": "kV"}
